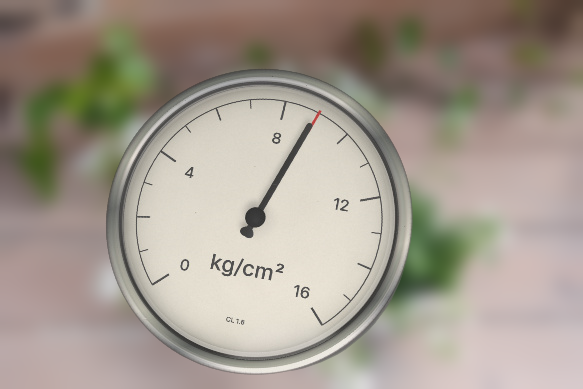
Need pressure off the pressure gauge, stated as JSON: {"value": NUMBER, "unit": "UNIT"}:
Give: {"value": 9, "unit": "kg/cm²"}
